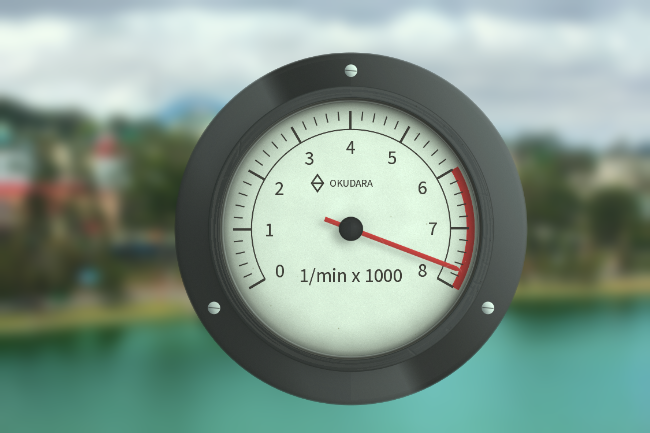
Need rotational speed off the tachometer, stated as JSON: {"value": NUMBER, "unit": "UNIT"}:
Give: {"value": 7700, "unit": "rpm"}
